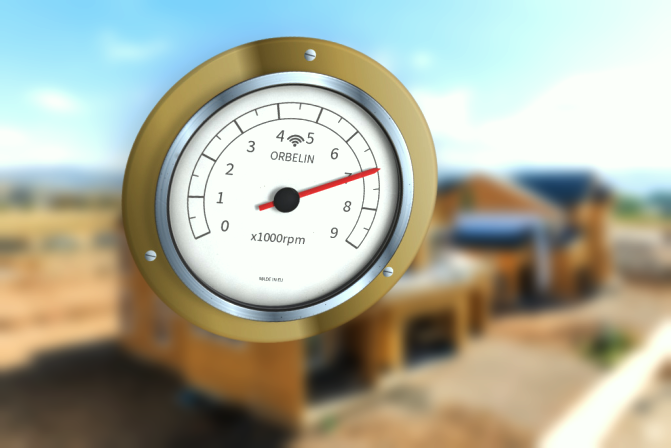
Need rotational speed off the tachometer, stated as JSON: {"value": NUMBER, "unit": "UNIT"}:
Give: {"value": 7000, "unit": "rpm"}
